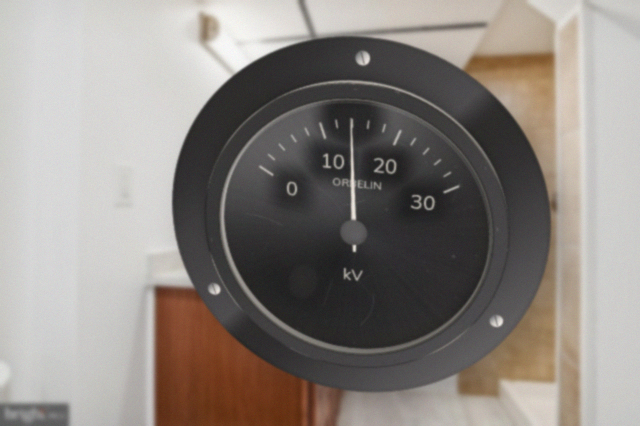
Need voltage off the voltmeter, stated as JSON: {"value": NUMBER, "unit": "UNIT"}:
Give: {"value": 14, "unit": "kV"}
